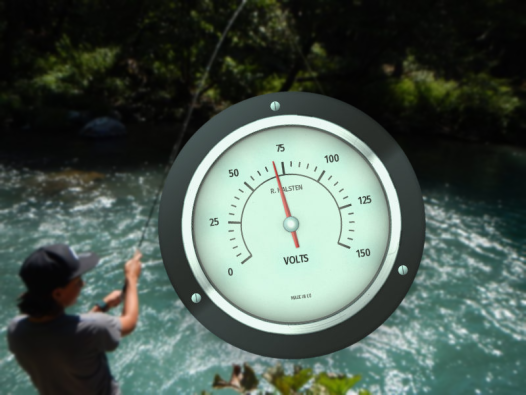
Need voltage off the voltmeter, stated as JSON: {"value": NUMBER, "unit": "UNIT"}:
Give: {"value": 70, "unit": "V"}
